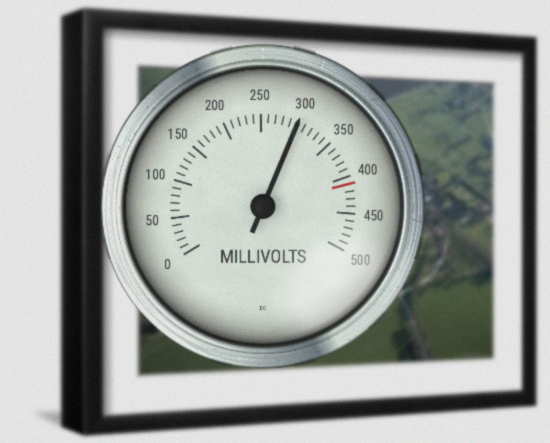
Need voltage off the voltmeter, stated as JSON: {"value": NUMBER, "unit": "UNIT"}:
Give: {"value": 300, "unit": "mV"}
